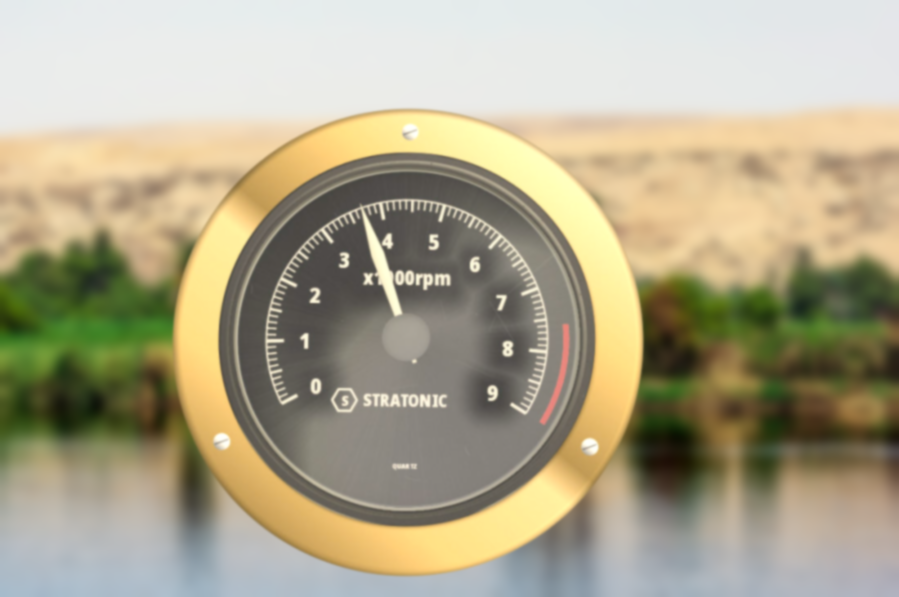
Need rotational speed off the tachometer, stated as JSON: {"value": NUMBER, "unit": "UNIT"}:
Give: {"value": 3700, "unit": "rpm"}
